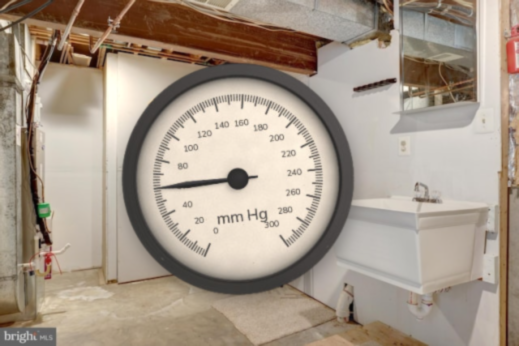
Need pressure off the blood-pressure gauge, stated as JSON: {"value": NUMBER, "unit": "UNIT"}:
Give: {"value": 60, "unit": "mmHg"}
